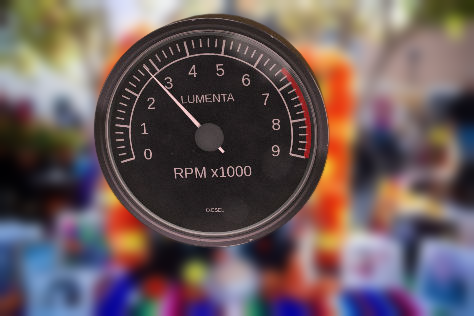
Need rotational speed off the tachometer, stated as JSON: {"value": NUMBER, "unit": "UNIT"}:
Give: {"value": 2800, "unit": "rpm"}
